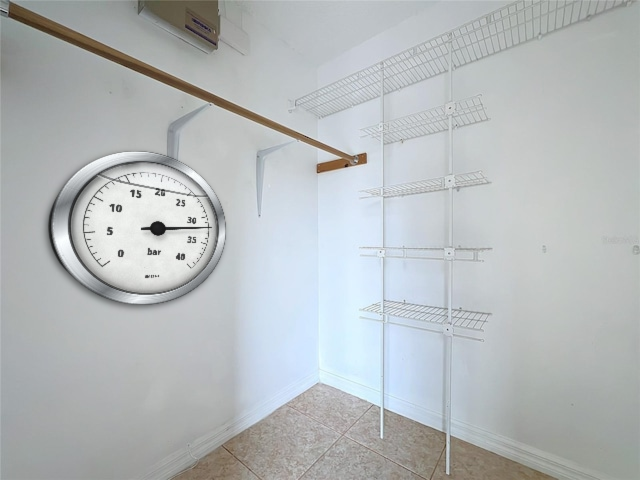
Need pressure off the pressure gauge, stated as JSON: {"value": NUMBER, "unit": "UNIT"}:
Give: {"value": 32, "unit": "bar"}
